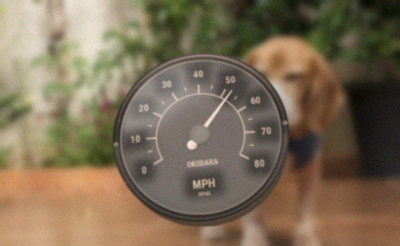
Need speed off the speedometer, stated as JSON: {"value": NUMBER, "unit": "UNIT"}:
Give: {"value": 52.5, "unit": "mph"}
